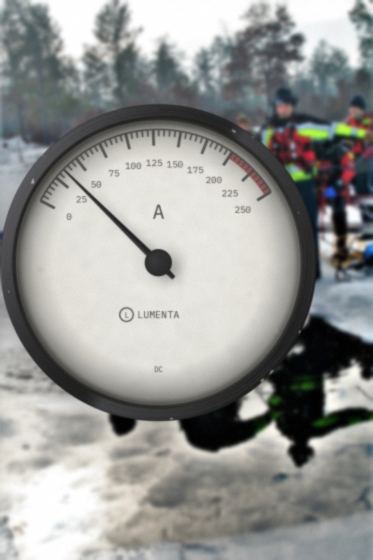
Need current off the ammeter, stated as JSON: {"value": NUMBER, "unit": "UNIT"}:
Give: {"value": 35, "unit": "A"}
